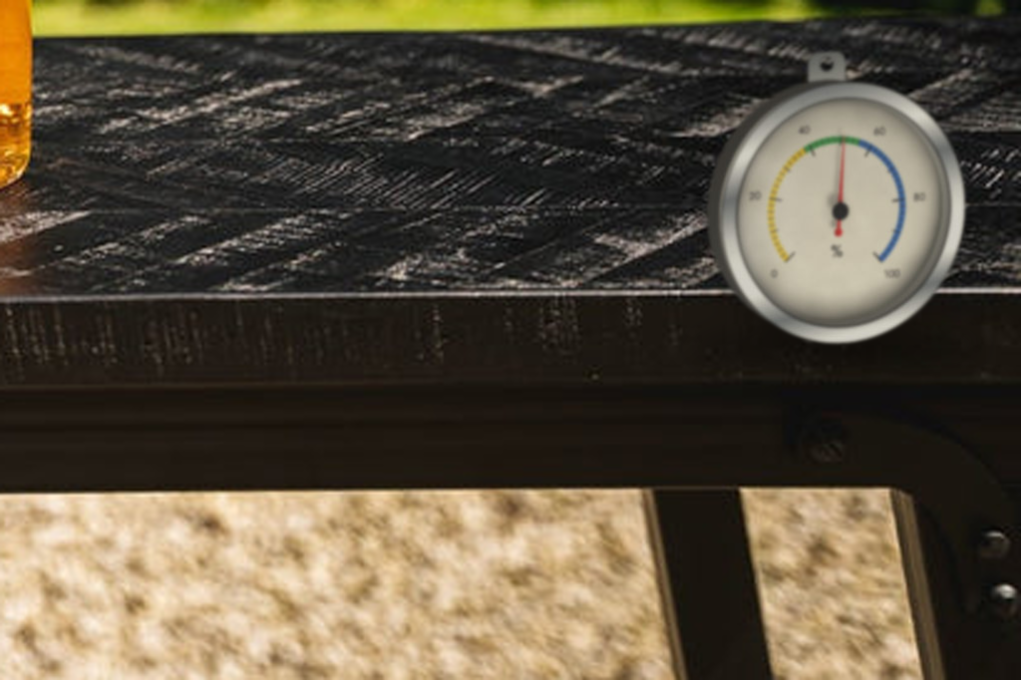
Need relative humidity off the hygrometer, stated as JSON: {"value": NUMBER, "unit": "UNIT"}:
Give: {"value": 50, "unit": "%"}
